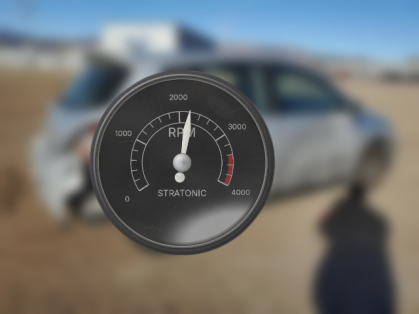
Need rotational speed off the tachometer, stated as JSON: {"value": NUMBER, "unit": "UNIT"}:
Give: {"value": 2200, "unit": "rpm"}
